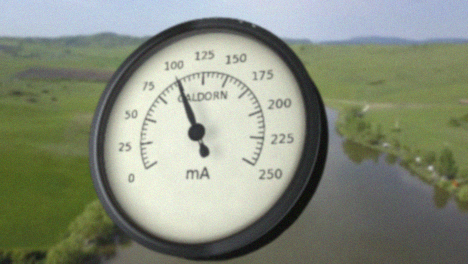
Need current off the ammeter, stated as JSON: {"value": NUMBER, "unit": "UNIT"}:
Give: {"value": 100, "unit": "mA"}
